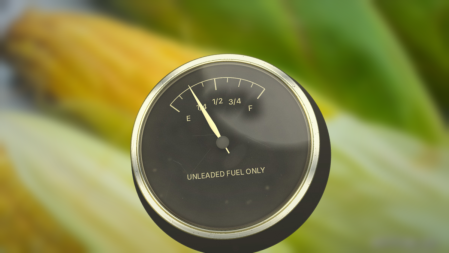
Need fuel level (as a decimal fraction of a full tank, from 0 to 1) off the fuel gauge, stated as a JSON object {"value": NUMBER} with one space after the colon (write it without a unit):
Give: {"value": 0.25}
